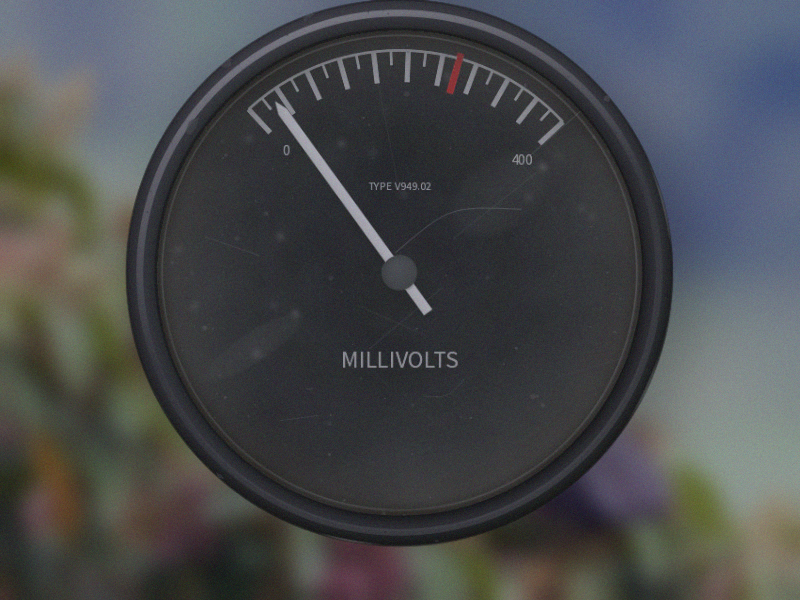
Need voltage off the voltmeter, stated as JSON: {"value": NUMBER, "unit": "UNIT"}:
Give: {"value": 30, "unit": "mV"}
